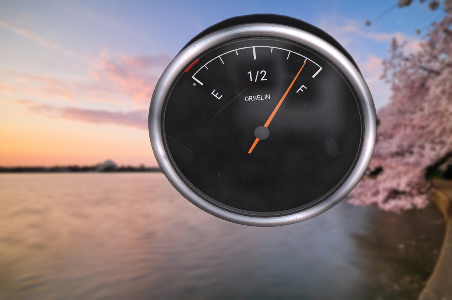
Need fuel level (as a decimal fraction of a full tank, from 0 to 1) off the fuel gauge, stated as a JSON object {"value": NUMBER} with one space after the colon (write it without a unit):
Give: {"value": 0.875}
